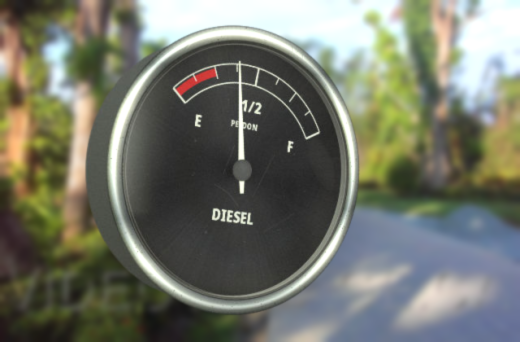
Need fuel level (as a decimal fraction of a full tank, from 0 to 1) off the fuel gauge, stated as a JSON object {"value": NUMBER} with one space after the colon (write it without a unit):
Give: {"value": 0.375}
